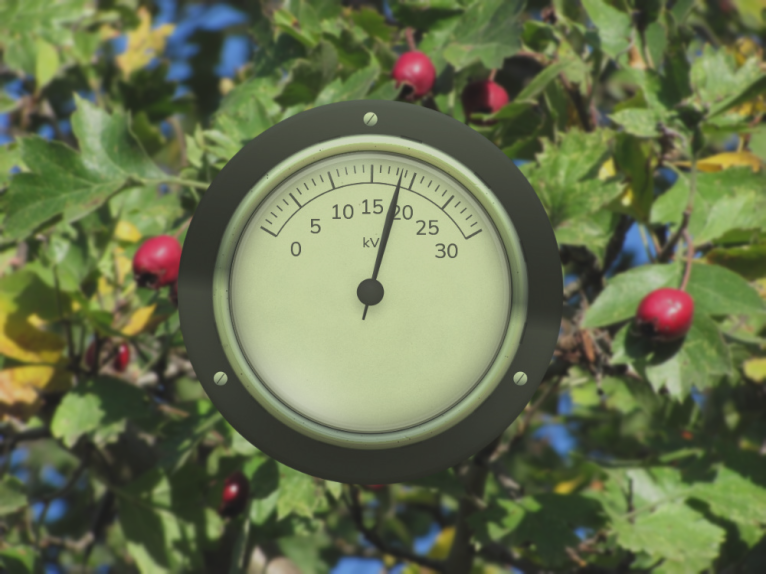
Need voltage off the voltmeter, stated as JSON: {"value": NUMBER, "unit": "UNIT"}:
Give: {"value": 18.5, "unit": "kV"}
